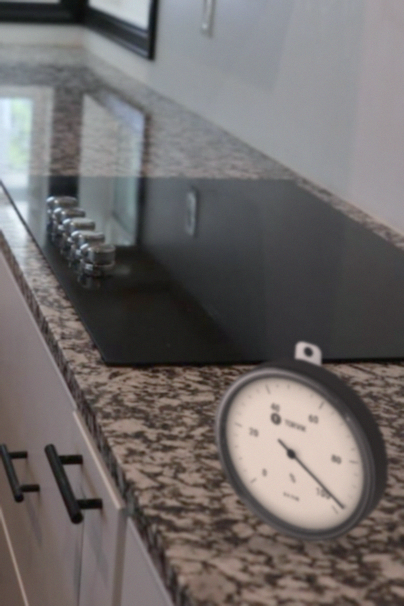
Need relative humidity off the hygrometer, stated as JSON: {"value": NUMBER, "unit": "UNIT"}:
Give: {"value": 96, "unit": "%"}
